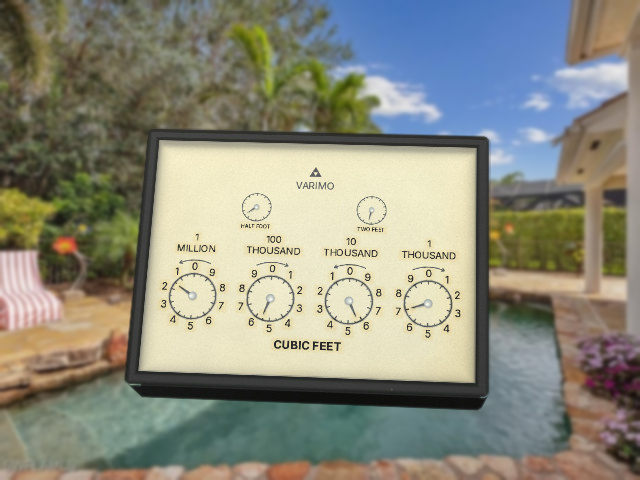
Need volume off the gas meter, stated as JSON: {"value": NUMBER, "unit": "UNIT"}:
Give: {"value": 155700, "unit": "ft³"}
